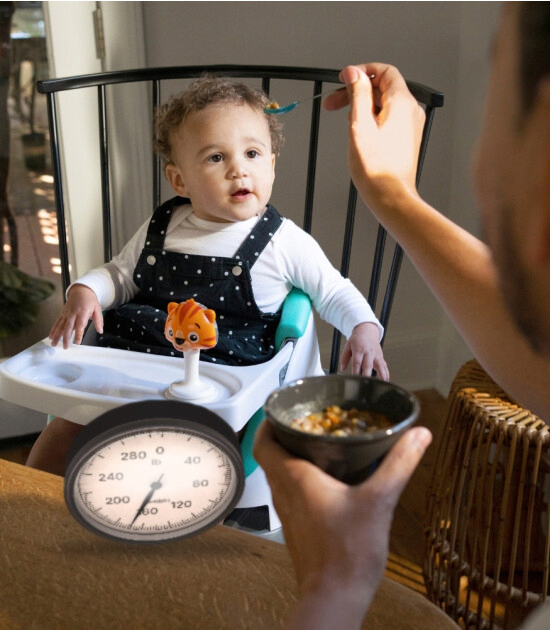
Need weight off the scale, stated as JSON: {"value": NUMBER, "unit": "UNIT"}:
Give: {"value": 170, "unit": "lb"}
